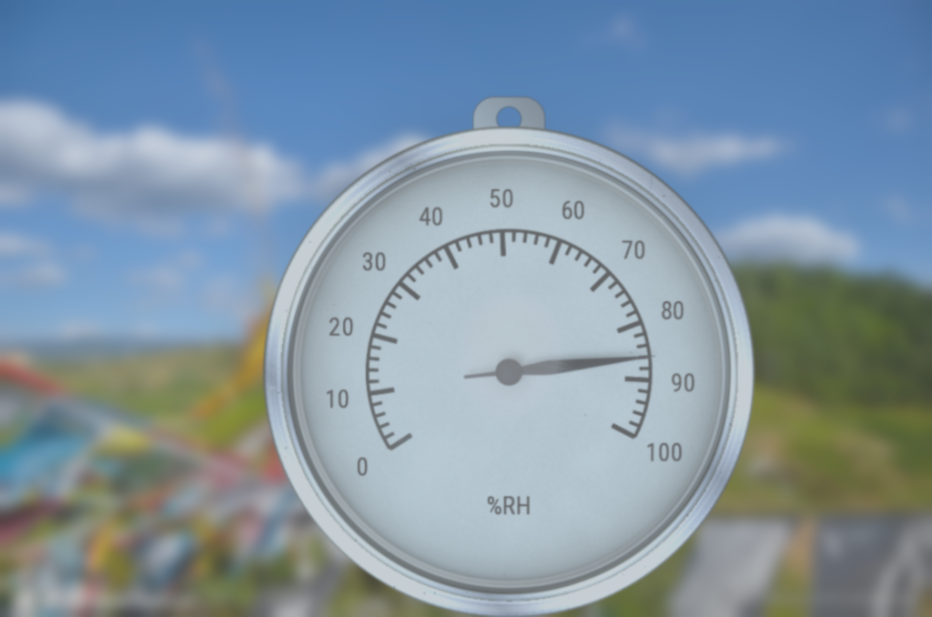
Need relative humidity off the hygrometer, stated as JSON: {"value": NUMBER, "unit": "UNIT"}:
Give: {"value": 86, "unit": "%"}
